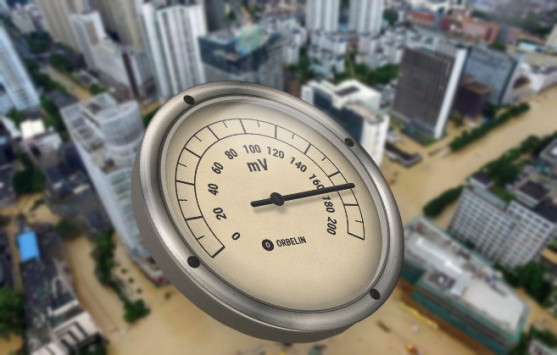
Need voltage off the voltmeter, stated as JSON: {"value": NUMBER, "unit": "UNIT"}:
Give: {"value": 170, "unit": "mV"}
